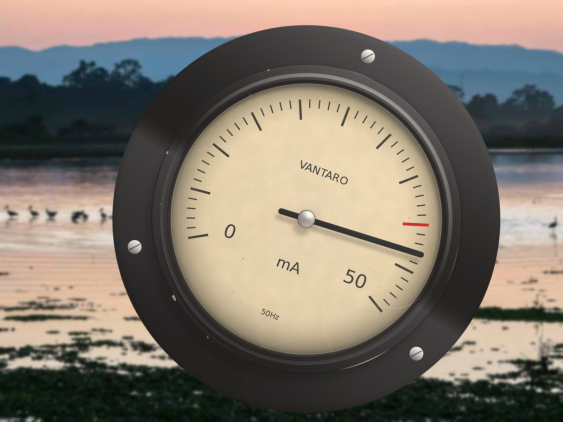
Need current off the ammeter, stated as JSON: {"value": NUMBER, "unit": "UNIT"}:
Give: {"value": 43, "unit": "mA"}
